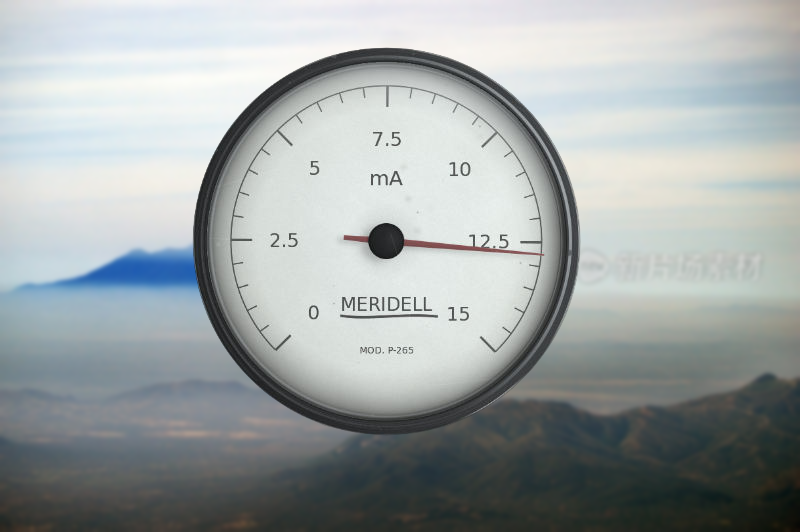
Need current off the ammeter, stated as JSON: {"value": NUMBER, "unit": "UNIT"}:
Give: {"value": 12.75, "unit": "mA"}
